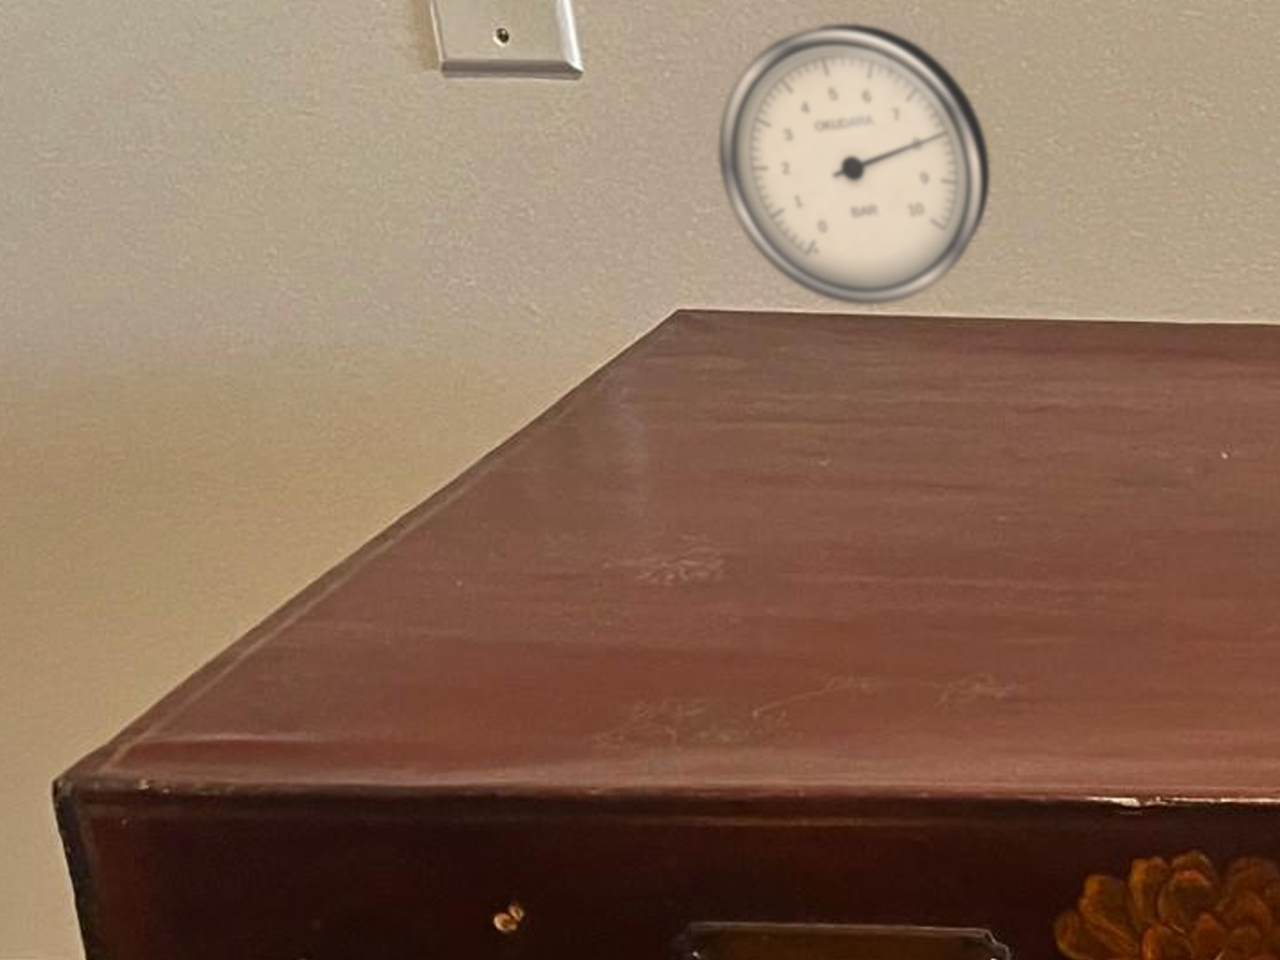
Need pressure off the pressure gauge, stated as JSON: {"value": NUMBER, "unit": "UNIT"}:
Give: {"value": 8, "unit": "bar"}
